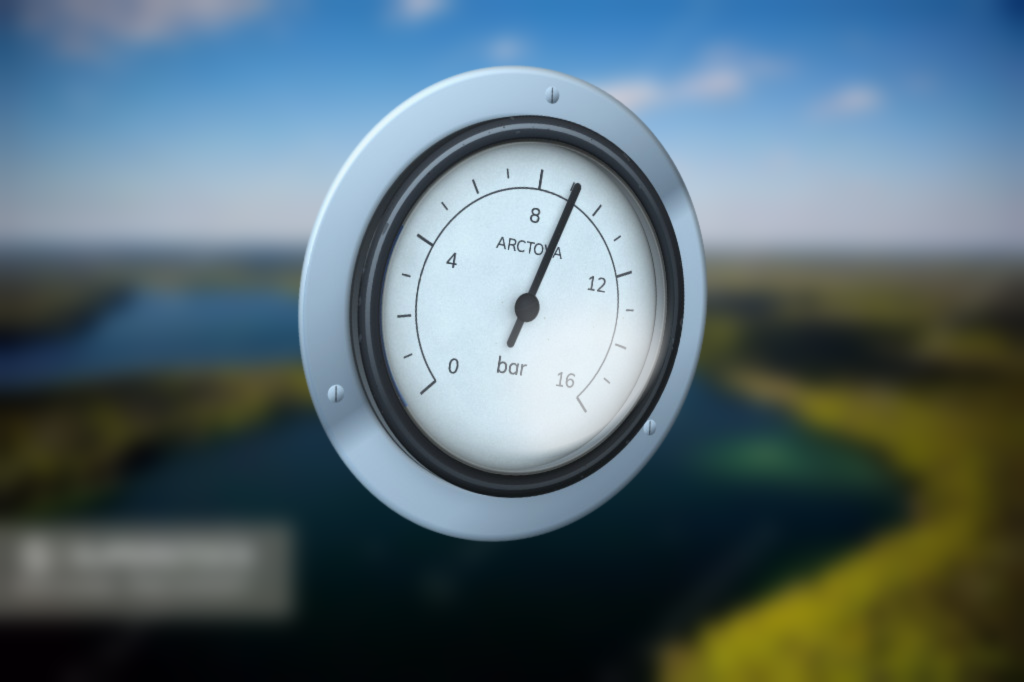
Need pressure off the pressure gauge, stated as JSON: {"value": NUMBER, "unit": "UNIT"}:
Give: {"value": 9, "unit": "bar"}
